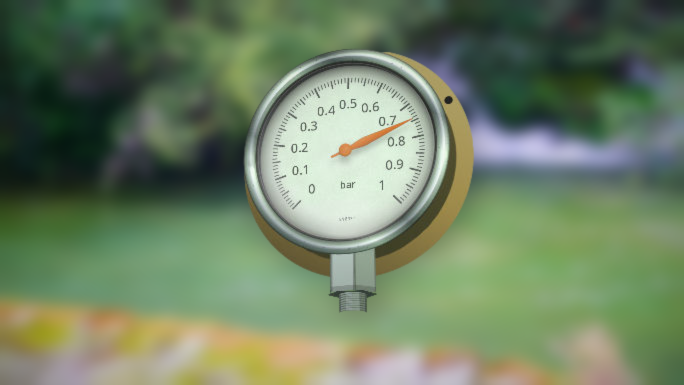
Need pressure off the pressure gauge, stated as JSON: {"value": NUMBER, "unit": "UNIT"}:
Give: {"value": 0.75, "unit": "bar"}
